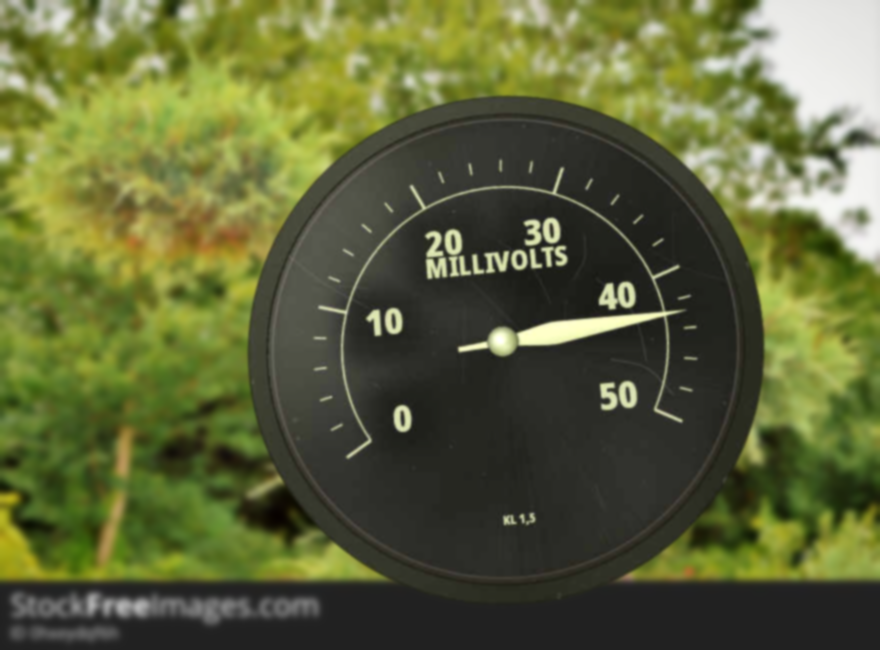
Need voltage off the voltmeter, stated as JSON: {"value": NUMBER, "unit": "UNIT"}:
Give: {"value": 43, "unit": "mV"}
